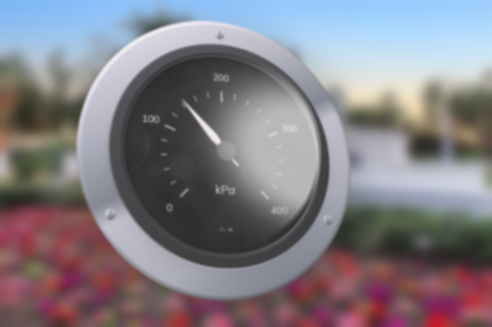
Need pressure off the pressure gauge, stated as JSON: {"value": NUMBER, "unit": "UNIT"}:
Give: {"value": 140, "unit": "kPa"}
